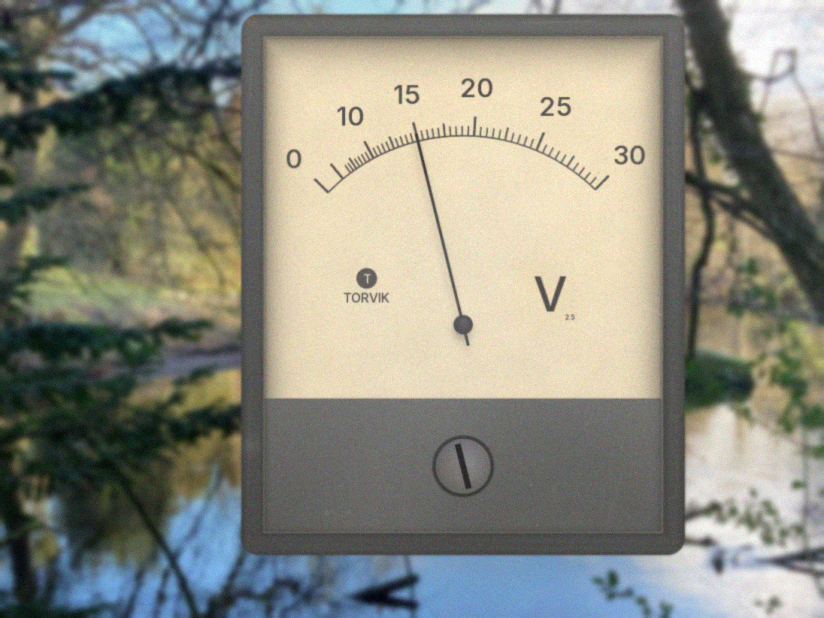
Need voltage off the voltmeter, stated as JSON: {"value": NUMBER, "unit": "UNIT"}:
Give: {"value": 15, "unit": "V"}
